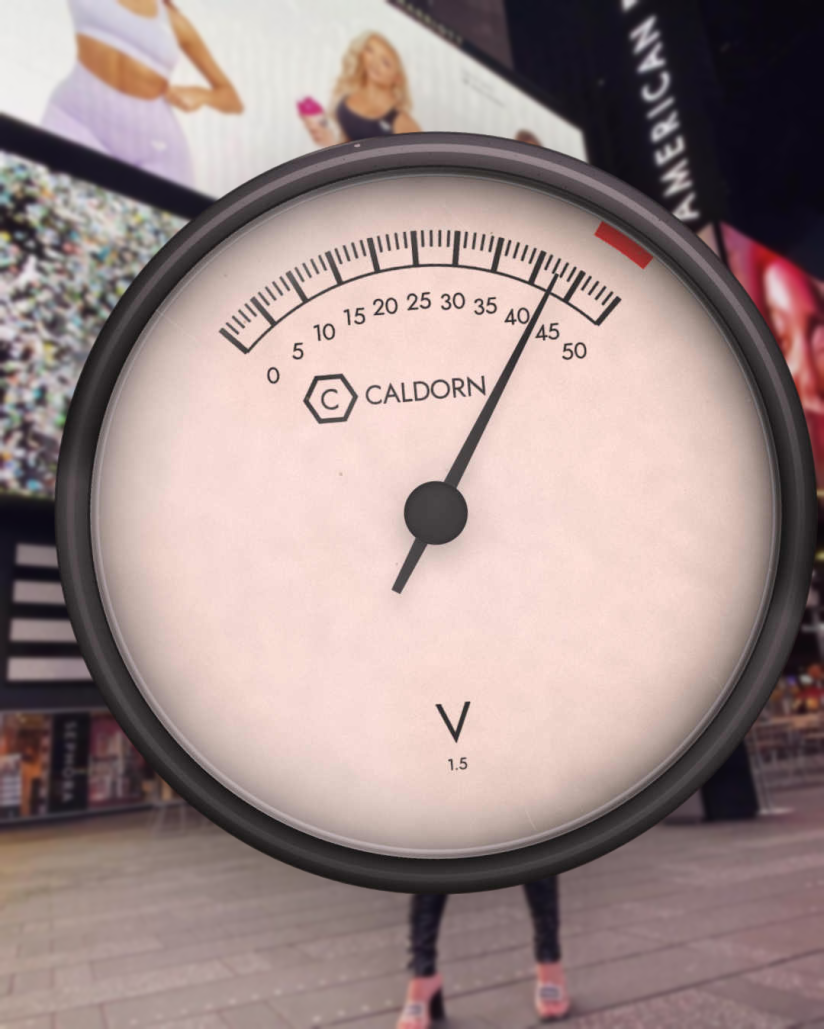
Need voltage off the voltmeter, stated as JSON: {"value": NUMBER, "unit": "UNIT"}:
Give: {"value": 42.5, "unit": "V"}
